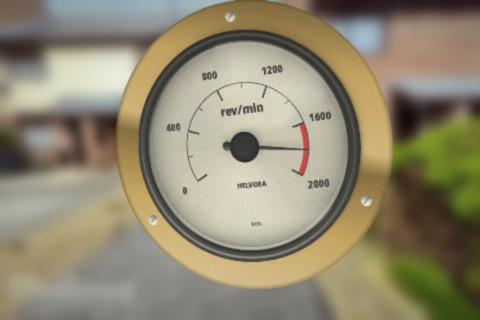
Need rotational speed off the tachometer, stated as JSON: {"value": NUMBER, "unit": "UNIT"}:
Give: {"value": 1800, "unit": "rpm"}
